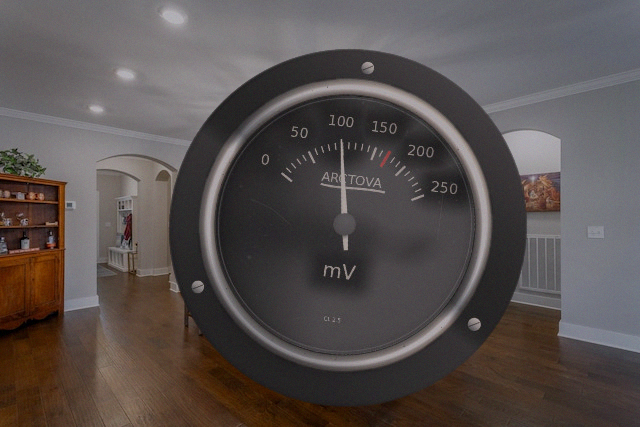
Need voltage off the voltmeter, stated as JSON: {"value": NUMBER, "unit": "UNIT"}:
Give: {"value": 100, "unit": "mV"}
